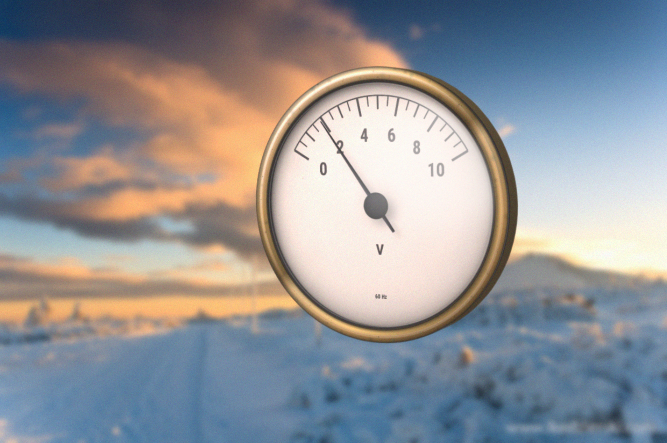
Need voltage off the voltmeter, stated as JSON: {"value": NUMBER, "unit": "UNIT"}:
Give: {"value": 2, "unit": "V"}
